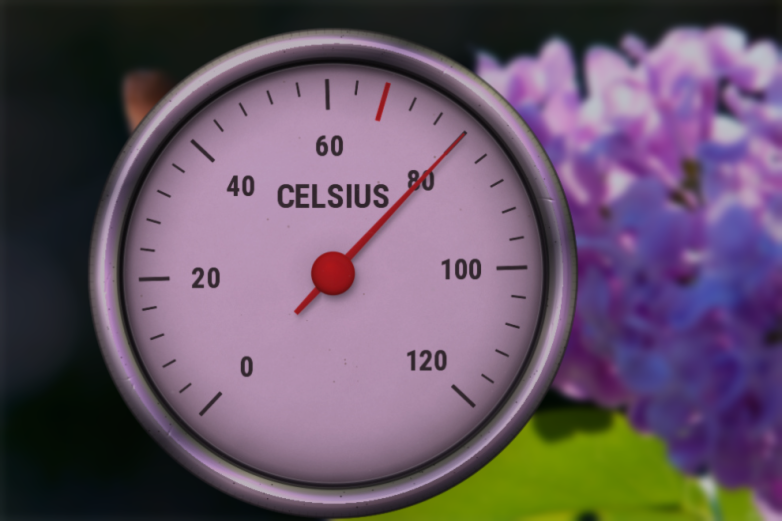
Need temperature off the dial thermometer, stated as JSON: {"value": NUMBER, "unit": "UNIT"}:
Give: {"value": 80, "unit": "°C"}
